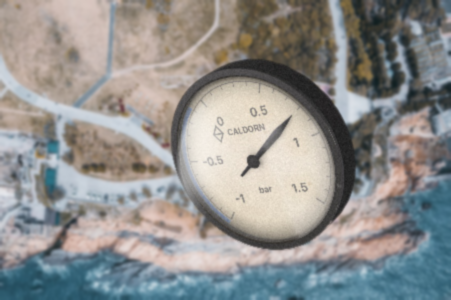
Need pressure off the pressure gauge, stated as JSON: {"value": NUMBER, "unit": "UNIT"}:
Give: {"value": 0.8, "unit": "bar"}
